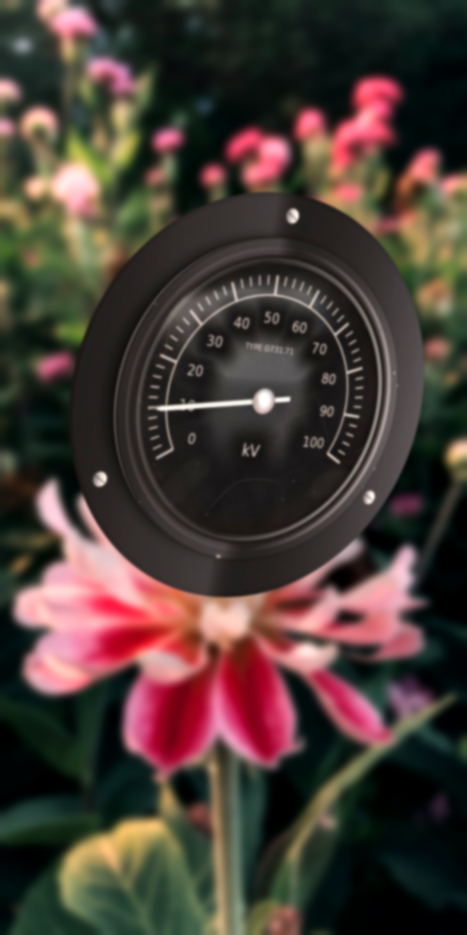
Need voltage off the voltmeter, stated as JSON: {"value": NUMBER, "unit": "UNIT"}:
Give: {"value": 10, "unit": "kV"}
